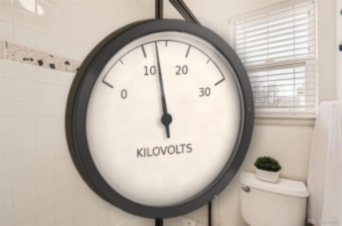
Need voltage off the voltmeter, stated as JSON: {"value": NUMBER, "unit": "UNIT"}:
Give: {"value": 12.5, "unit": "kV"}
